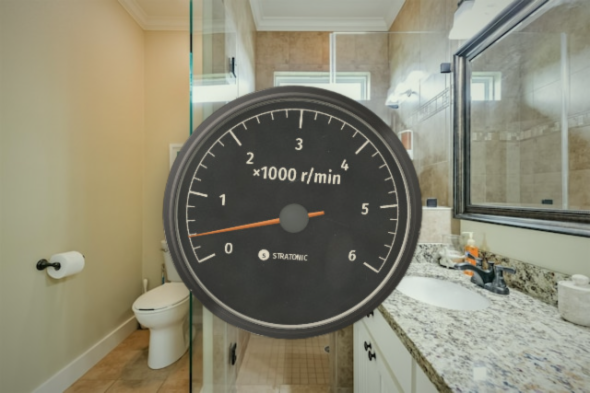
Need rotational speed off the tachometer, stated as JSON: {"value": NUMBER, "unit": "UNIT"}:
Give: {"value": 400, "unit": "rpm"}
